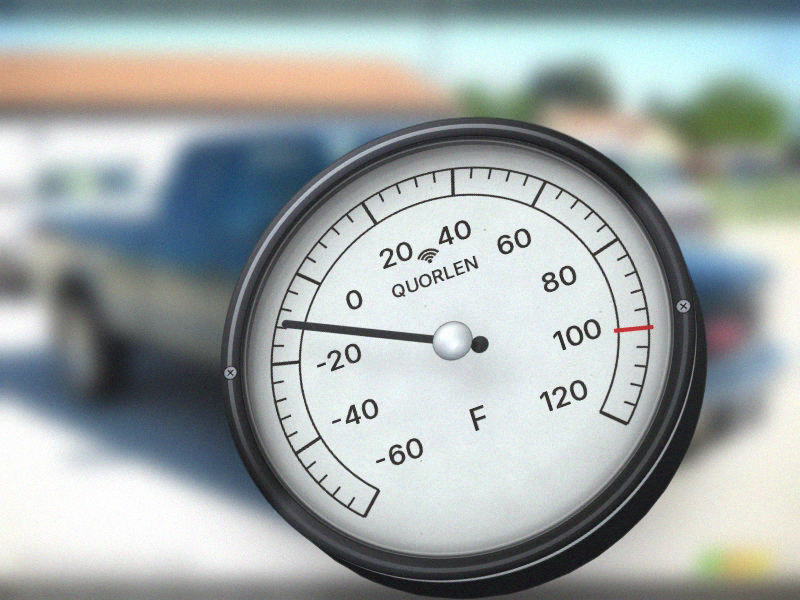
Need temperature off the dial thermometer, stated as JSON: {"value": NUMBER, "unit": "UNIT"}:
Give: {"value": -12, "unit": "°F"}
